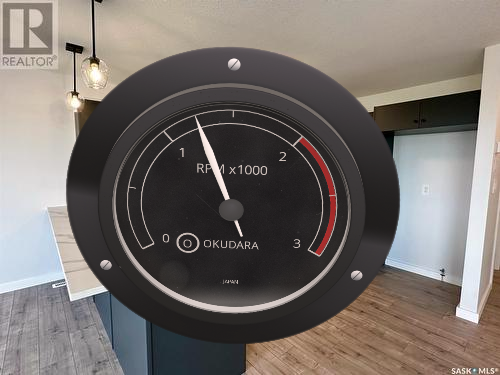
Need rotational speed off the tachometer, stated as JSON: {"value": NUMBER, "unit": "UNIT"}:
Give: {"value": 1250, "unit": "rpm"}
